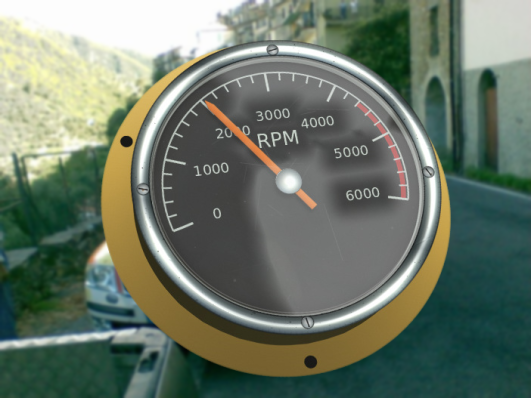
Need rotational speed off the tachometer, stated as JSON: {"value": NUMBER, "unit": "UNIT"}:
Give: {"value": 2000, "unit": "rpm"}
